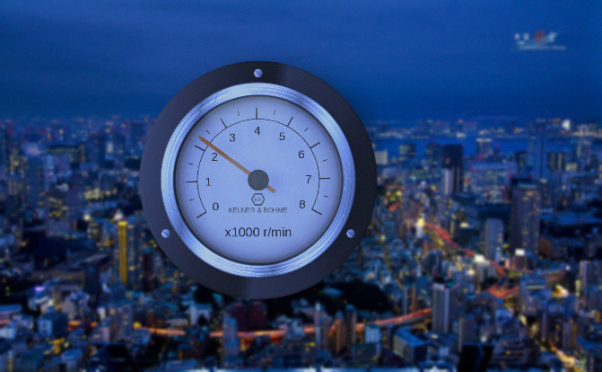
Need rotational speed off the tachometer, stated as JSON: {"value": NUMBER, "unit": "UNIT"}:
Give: {"value": 2250, "unit": "rpm"}
